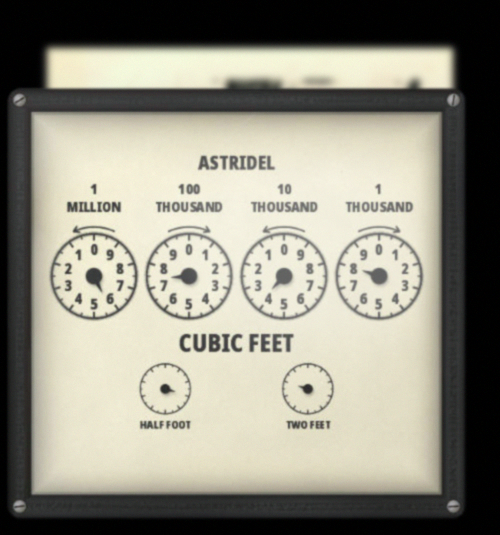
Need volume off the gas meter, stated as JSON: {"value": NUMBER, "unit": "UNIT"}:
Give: {"value": 573800, "unit": "ft³"}
